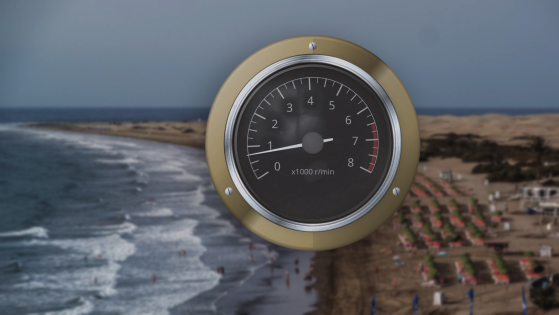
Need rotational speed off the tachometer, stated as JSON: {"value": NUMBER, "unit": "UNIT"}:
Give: {"value": 750, "unit": "rpm"}
